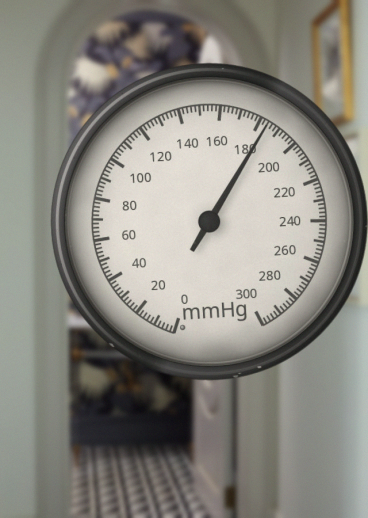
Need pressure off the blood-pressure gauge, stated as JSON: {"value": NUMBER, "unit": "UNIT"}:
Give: {"value": 184, "unit": "mmHg"}
